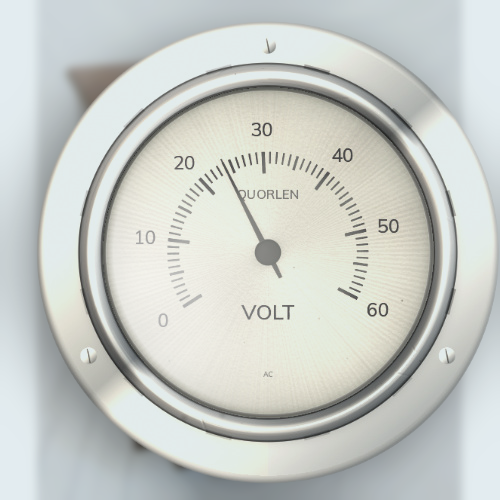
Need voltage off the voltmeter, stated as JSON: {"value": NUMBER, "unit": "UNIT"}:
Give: {"value": 24, "unit": "V"}
